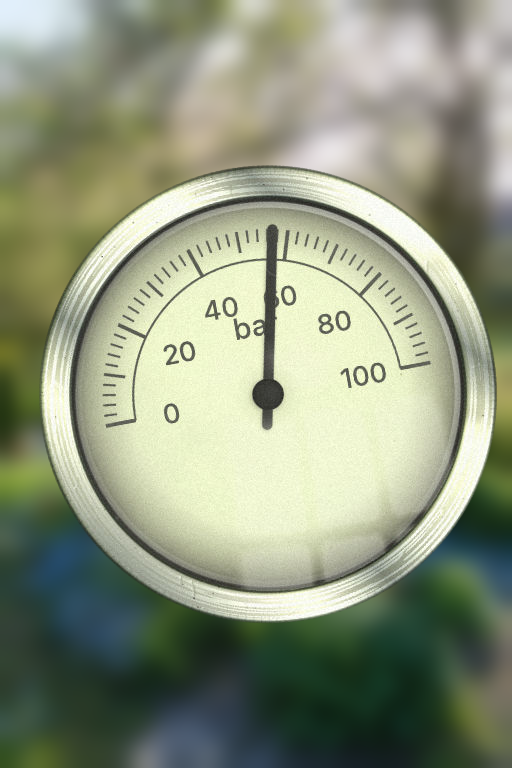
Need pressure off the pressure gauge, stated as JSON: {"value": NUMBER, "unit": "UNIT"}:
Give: {"value": 57, "unit": "bar"}
